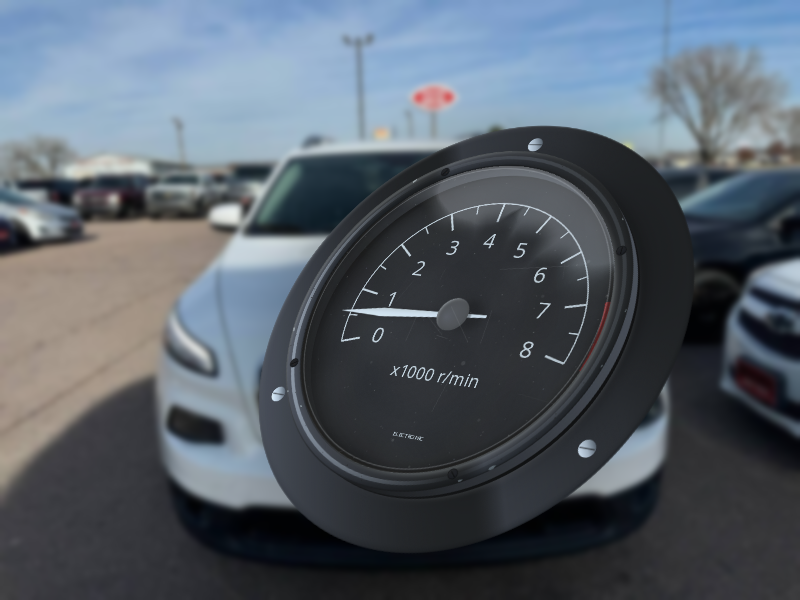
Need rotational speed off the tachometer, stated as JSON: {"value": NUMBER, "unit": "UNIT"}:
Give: {"value": 500, "unit": "rpm"}
